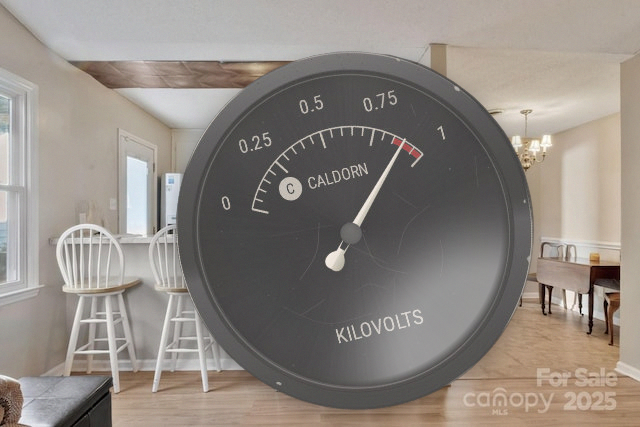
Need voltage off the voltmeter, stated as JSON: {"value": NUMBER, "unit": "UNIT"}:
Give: {"value": 0.9, "unit": "kV"}
